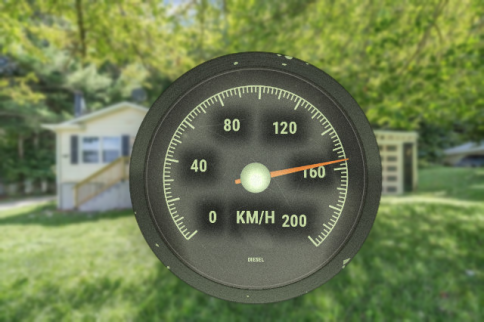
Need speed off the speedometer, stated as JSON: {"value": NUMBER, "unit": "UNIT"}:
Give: {"value": 156, "unit": "km/h"}
